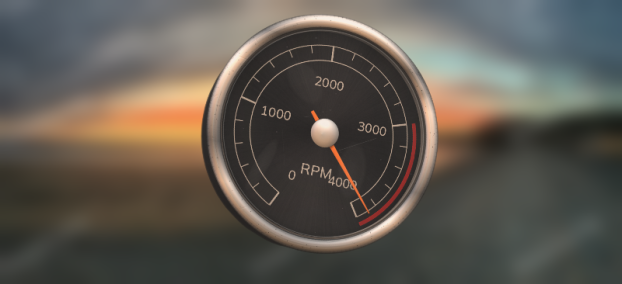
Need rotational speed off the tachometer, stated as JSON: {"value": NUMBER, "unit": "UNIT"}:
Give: {"value": 3900, "unit": "rpm"}
